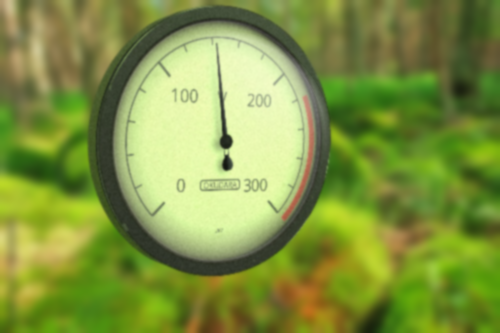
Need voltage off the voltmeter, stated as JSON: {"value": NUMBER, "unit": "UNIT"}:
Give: {"value": 140, "unit": "V"}
